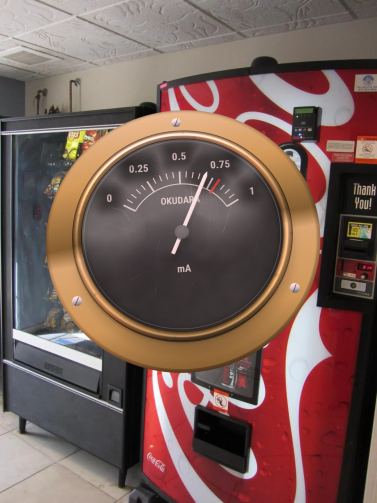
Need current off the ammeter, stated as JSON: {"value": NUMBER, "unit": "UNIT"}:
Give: {"value": 0.7, "unit": "mA"}
